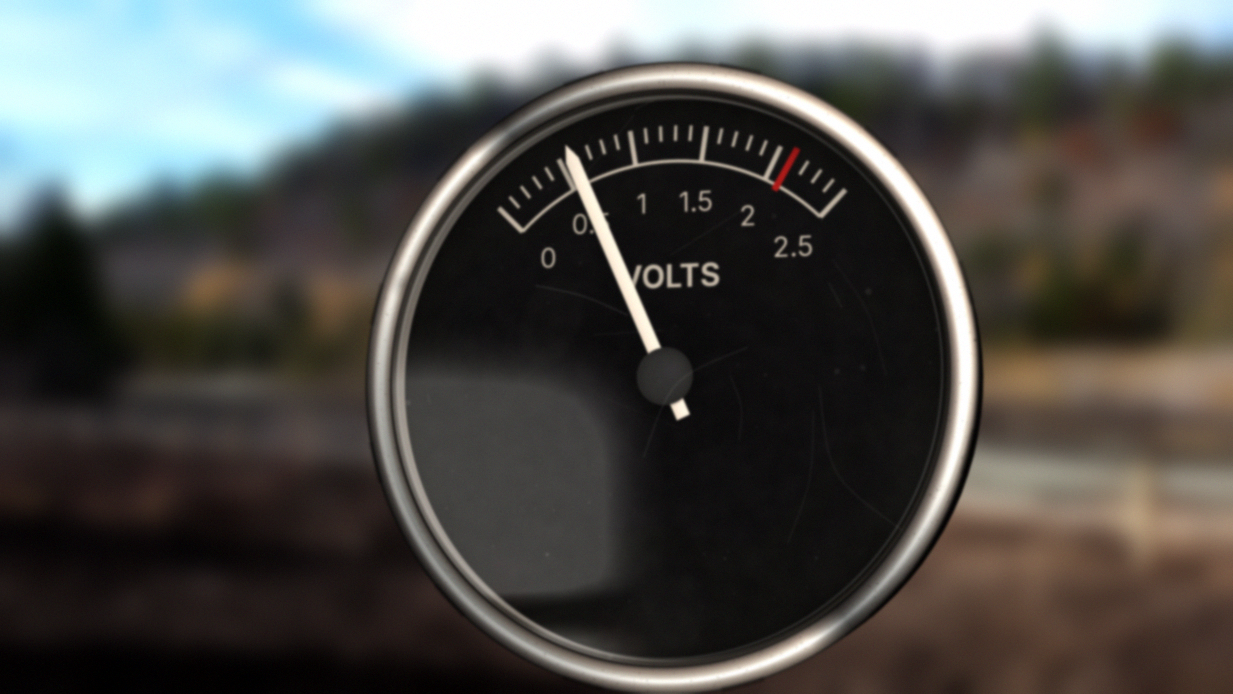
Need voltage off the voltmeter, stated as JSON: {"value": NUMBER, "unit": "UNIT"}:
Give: {"value": 0.6, "unit": "V"}
